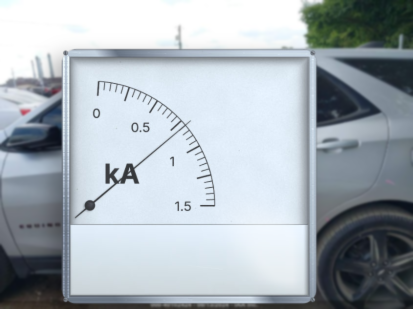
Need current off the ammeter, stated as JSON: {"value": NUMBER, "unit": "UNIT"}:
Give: {"value": 0.8, "unit": "kA"}
